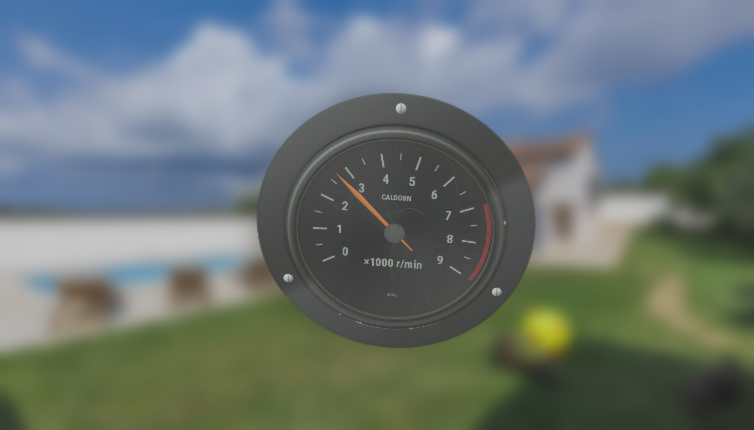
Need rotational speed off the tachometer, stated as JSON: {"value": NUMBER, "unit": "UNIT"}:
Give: {"value": 2750, "unit": "rpm"}
